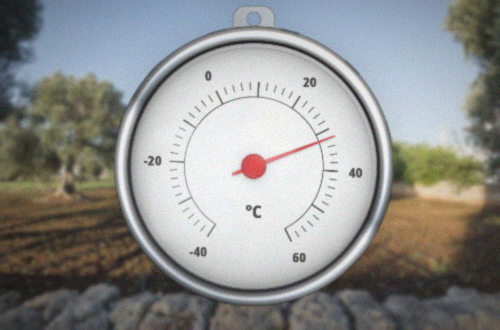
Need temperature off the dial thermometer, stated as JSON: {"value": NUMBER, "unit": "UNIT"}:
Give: {"value": 32, "unit": "°C"}
